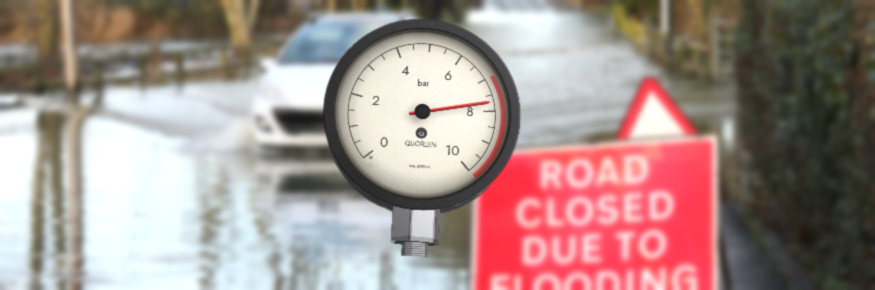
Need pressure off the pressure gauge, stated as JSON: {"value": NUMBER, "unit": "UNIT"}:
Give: {"value": 7.75, "unit": "bar"}
